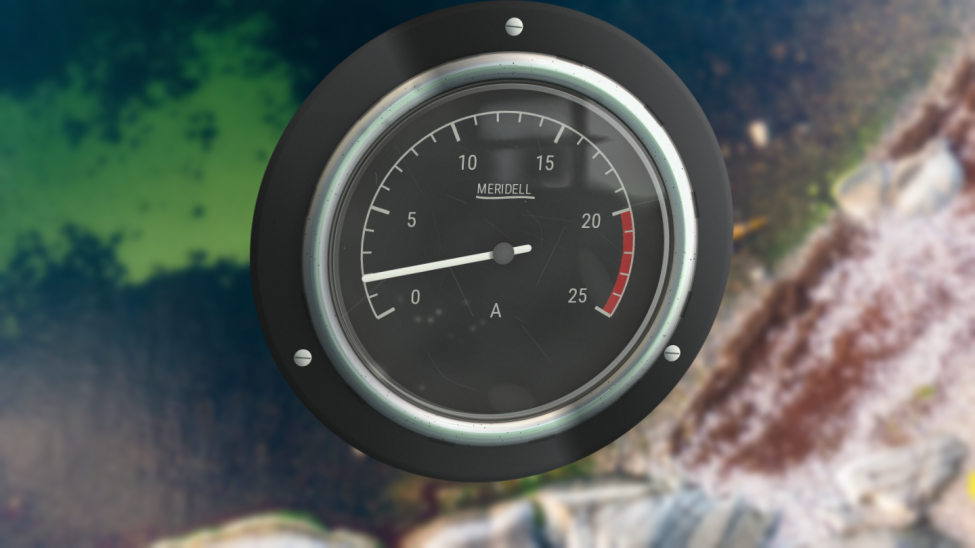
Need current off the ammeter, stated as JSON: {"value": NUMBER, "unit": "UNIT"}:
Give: {"value": 2, "unit": "A"}
